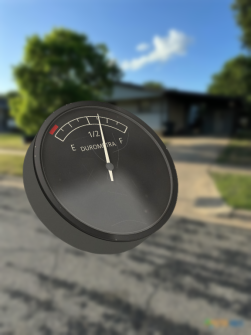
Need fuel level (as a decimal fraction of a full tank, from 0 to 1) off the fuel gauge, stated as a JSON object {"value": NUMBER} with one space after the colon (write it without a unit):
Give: {"value": 0.625}
